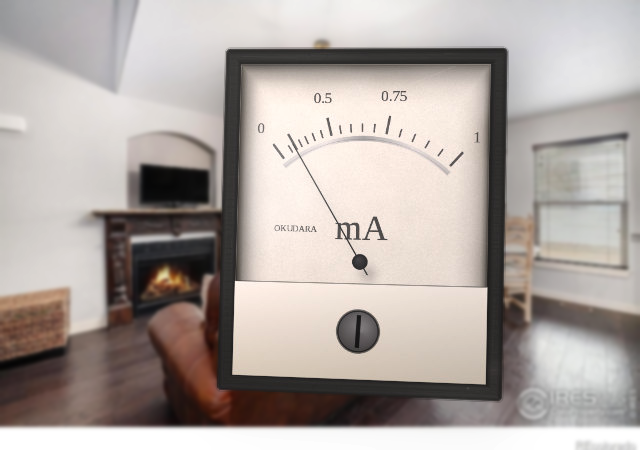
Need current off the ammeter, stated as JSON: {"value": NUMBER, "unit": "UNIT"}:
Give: {"value": 0.25, "unit": "mA"}
